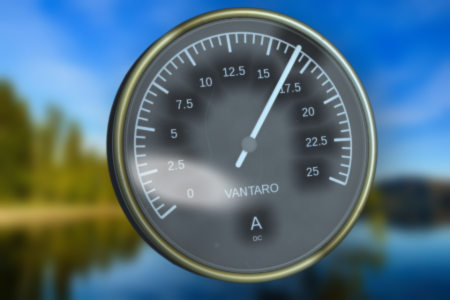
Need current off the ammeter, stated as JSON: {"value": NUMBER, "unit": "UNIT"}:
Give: {"value": 16.5, "unit": "A"}
